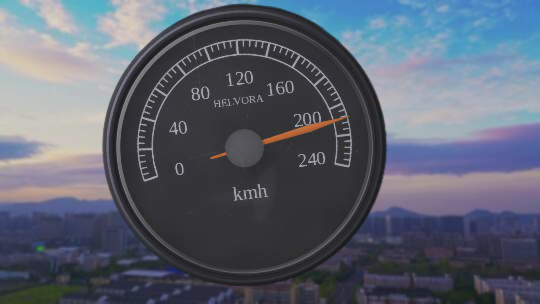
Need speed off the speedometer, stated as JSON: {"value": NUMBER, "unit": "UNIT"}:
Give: {"value": 208, "unit": "km/h"}
